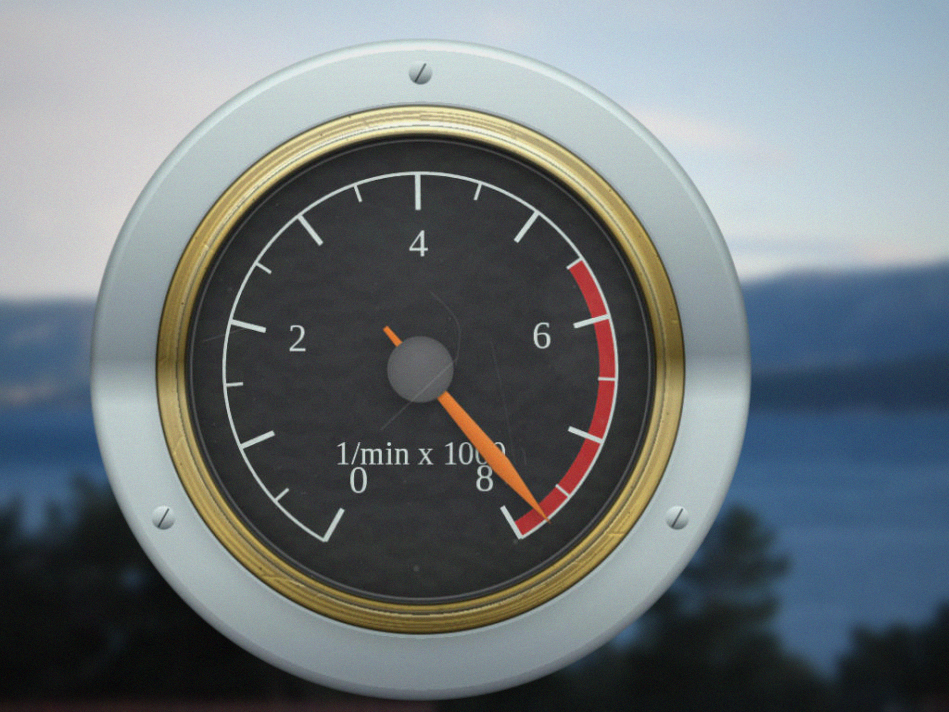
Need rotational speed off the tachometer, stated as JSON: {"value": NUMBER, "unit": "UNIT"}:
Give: {"value": 7750, "unit": "rpm"}
